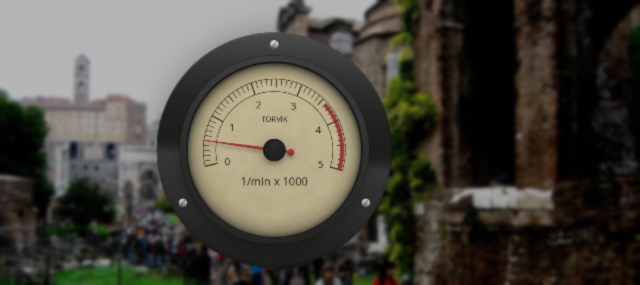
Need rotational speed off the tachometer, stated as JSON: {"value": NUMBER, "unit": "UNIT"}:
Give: {"value": 500, "unit": "rpm"}
